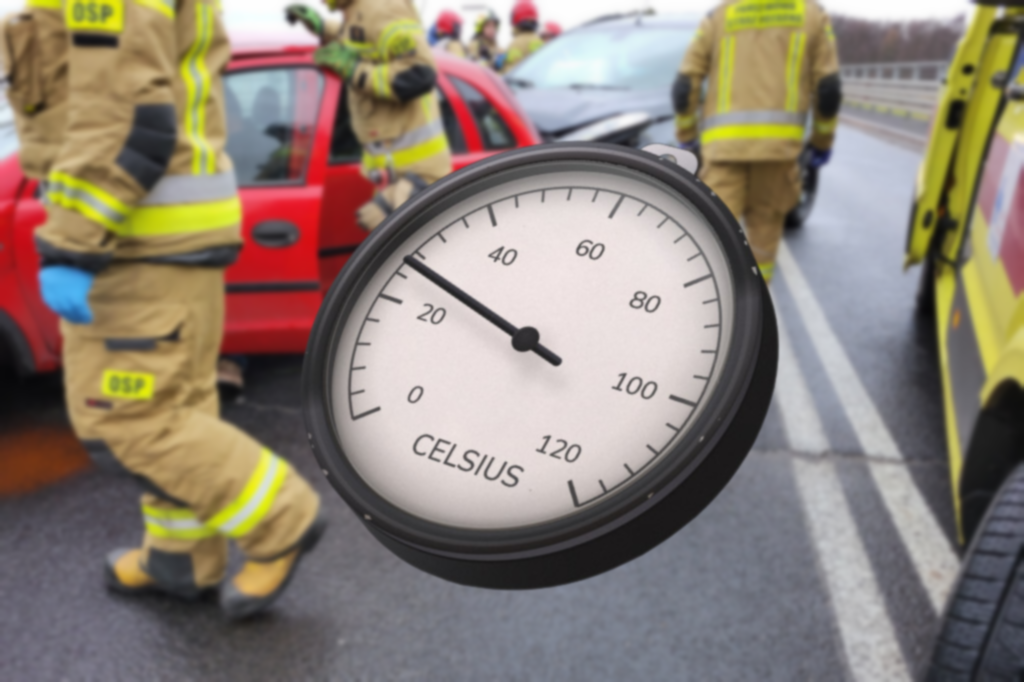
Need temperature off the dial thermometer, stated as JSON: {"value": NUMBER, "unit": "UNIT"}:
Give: {"value": 26, "unit": "°C"}
